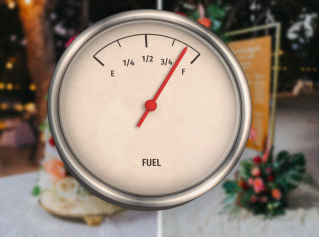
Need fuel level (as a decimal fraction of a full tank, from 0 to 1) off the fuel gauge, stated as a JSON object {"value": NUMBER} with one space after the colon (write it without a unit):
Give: {"value": 0.875}
